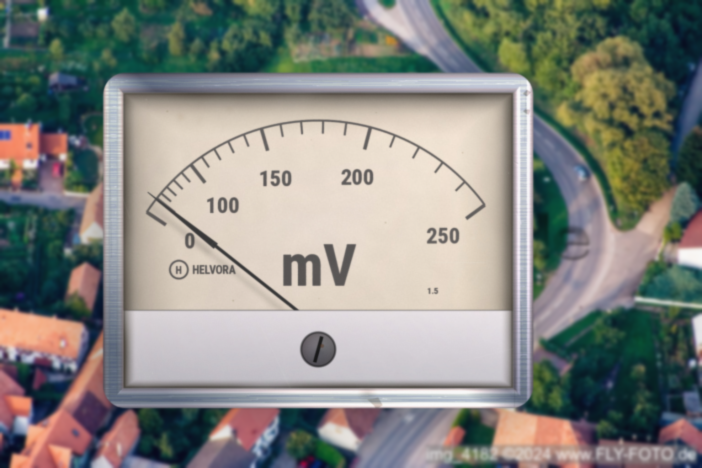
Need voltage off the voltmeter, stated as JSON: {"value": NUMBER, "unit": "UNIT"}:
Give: {"value": 50, "unit": "mV"}
